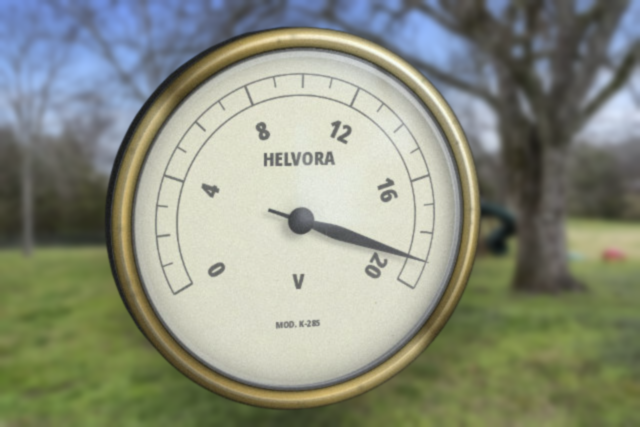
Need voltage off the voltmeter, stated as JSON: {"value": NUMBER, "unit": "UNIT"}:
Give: {"value": 19, "unit": "V"}
